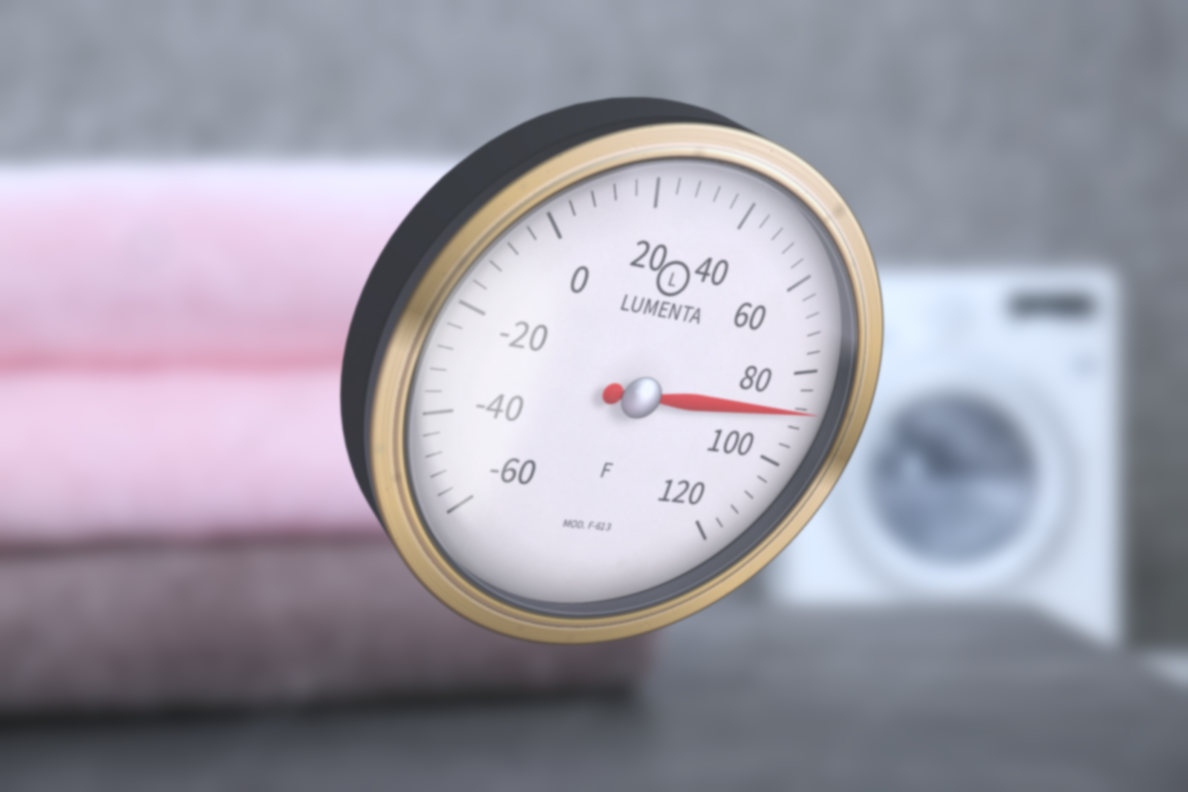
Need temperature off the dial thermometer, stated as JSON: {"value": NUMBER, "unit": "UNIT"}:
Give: {"value": 88, "unit": "°F"}
